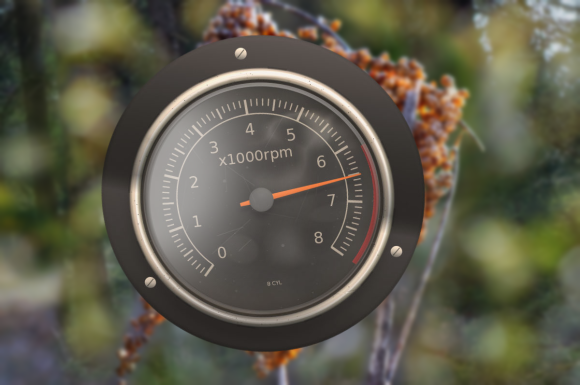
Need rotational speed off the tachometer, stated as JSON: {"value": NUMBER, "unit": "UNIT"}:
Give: {"value": 6500, "unit": "rpm"}
